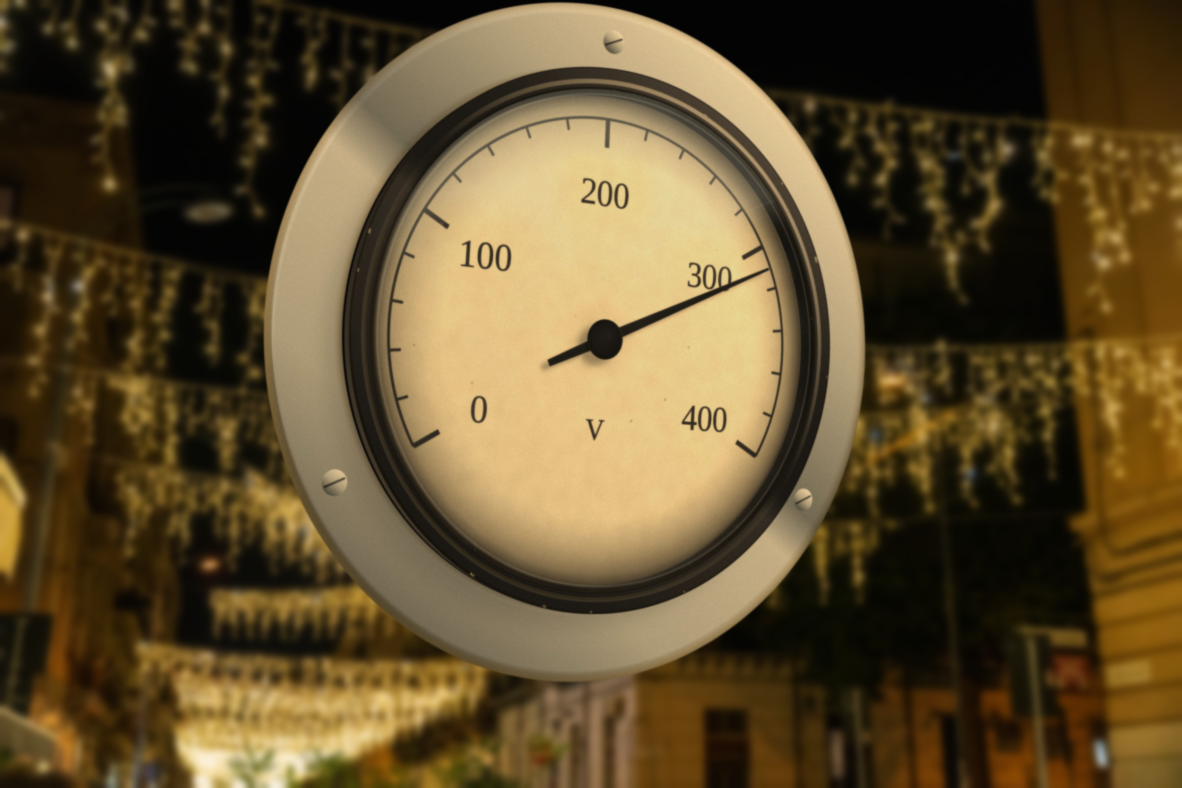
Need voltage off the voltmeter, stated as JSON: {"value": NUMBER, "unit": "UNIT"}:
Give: {"value": 310, "unit": "V"}
